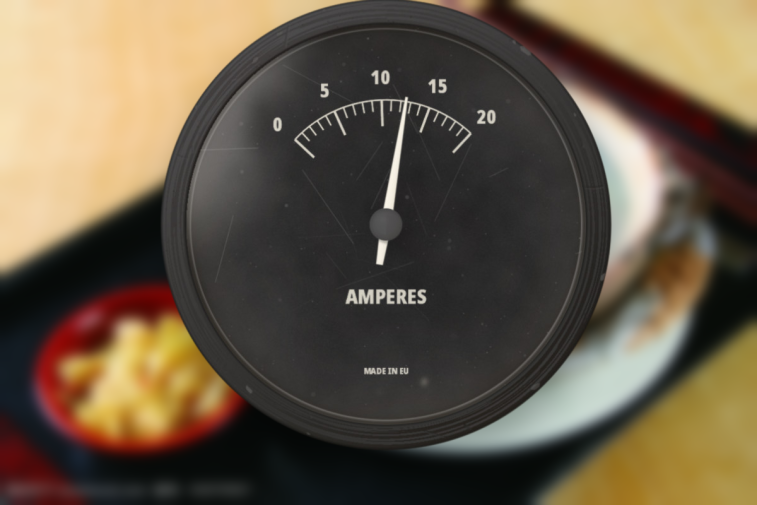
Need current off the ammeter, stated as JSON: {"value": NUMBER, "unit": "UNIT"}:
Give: {"value": 12.5, "unit": "A"}
